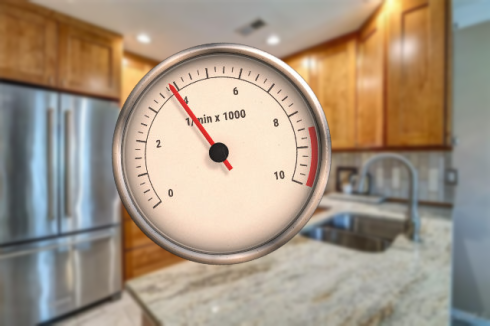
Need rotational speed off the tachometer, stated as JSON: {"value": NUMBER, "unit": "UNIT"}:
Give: {"value": 3875, "unit": "rpm"}
